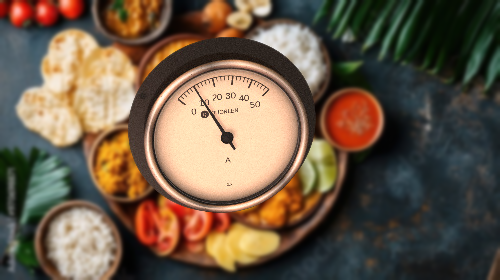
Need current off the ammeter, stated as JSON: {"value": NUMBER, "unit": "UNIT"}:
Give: {"value": 10, "unit": "A"}
